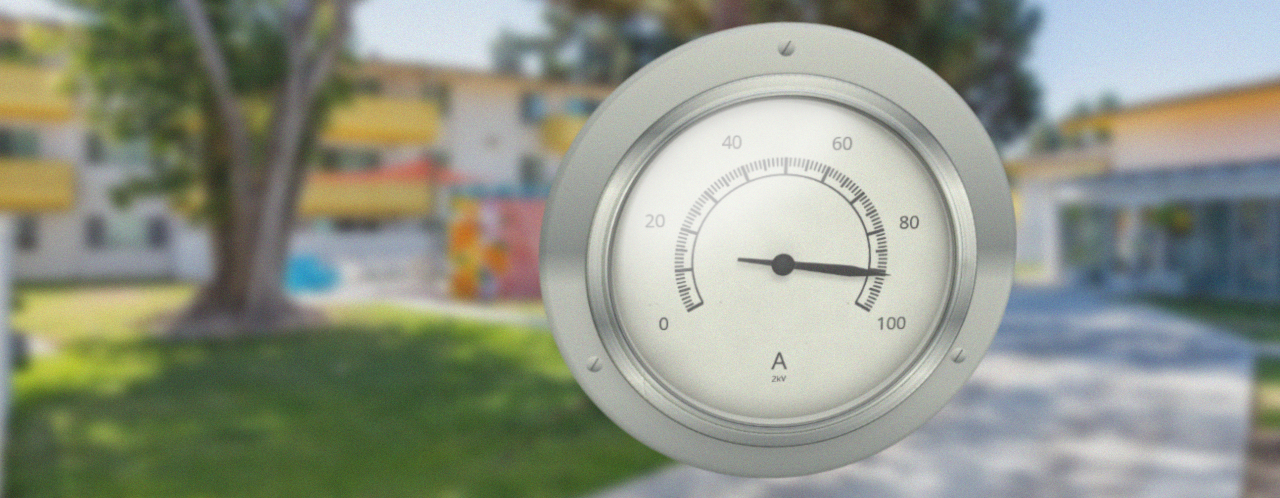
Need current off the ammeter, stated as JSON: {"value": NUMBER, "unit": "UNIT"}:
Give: {"value": 90, "unit": "A"}
